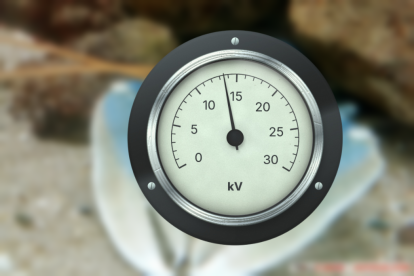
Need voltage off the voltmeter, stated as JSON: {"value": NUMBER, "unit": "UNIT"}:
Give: {"value": 13.5, "unit": "kV"}
